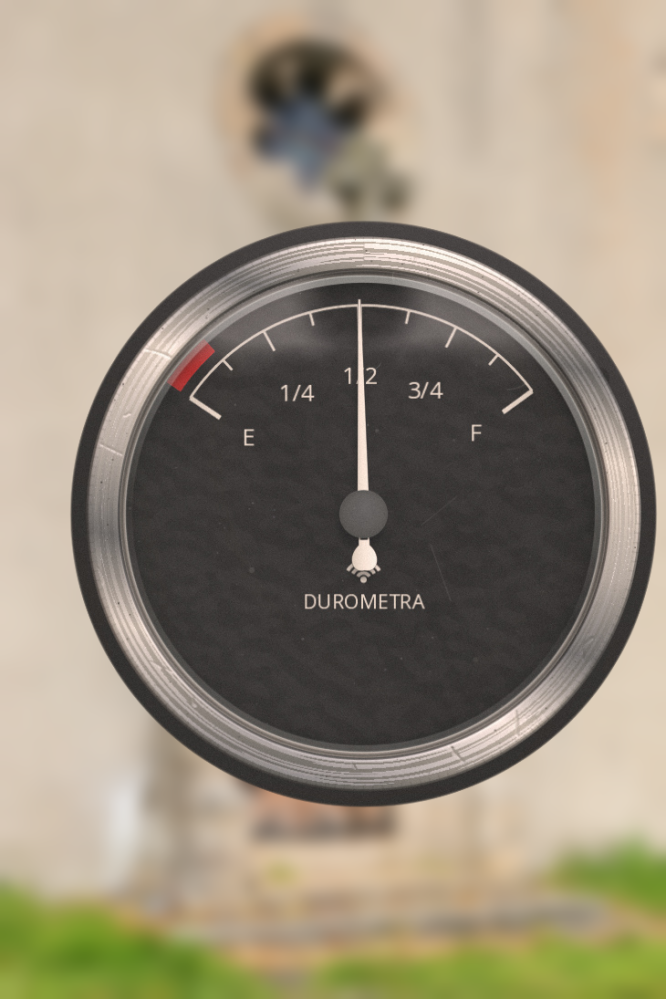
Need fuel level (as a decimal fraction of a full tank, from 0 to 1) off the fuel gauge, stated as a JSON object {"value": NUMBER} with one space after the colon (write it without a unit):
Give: {"value": 0.5}
